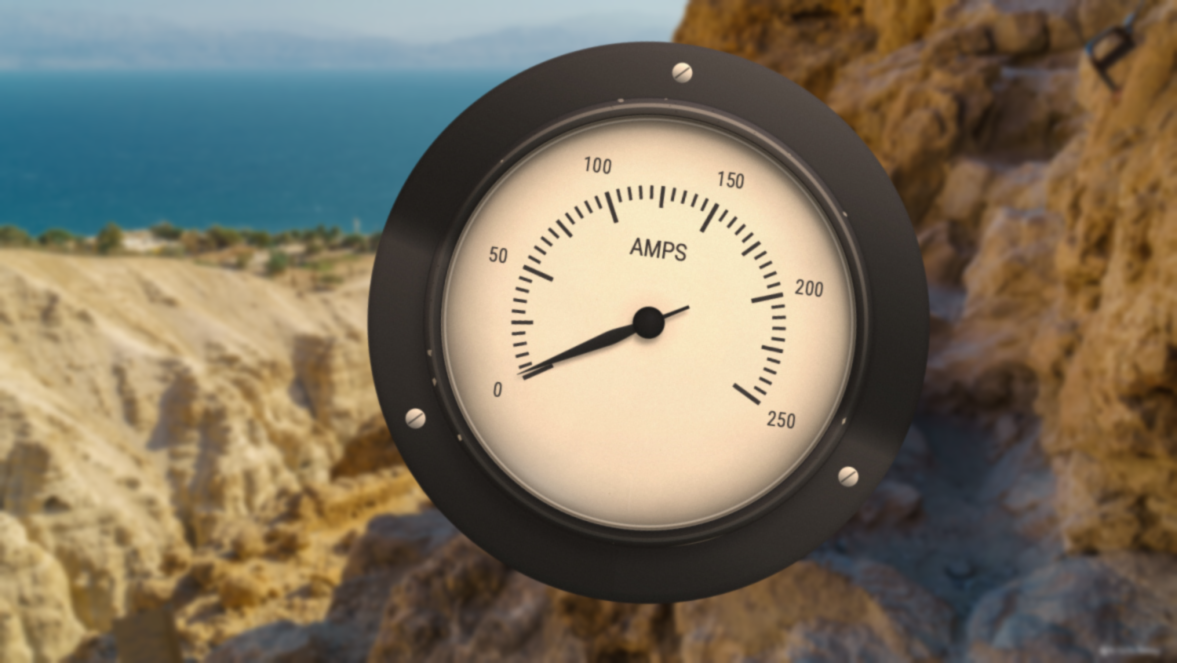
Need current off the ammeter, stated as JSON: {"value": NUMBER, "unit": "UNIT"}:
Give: {"value": 2.5, "unit": "A"}
